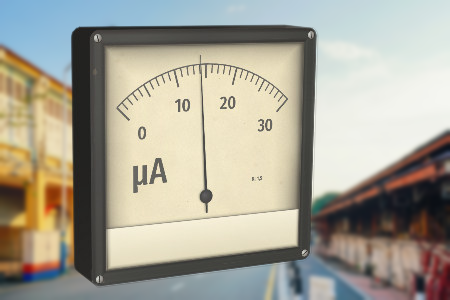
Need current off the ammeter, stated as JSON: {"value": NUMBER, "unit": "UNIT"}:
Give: {"value": 14, "unit": "µA"}
